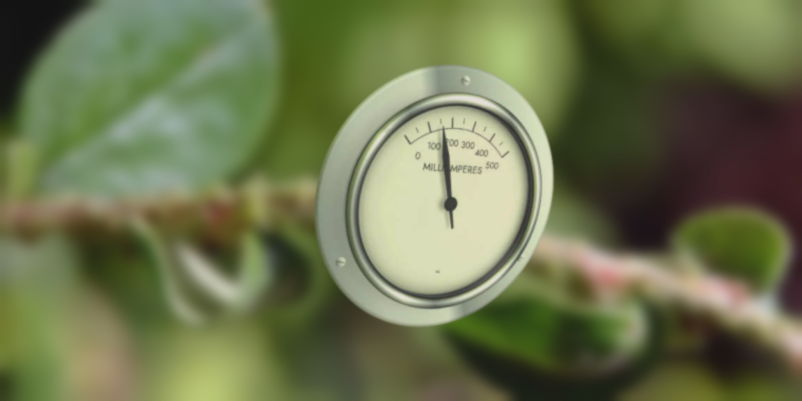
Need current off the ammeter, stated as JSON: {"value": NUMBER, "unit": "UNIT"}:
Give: {"value": 150, "unit": "mA"}
